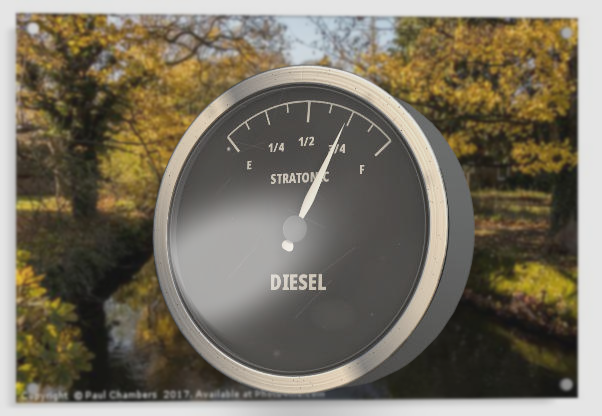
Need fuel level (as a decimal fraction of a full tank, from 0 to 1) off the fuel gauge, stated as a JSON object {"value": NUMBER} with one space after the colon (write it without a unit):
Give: {"value": 0.75}
